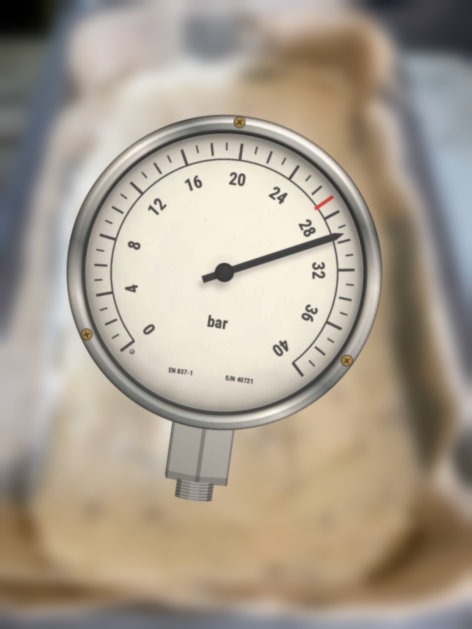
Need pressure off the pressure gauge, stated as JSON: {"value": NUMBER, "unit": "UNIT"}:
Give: {"value": 29.5, "unit": "bar"}
